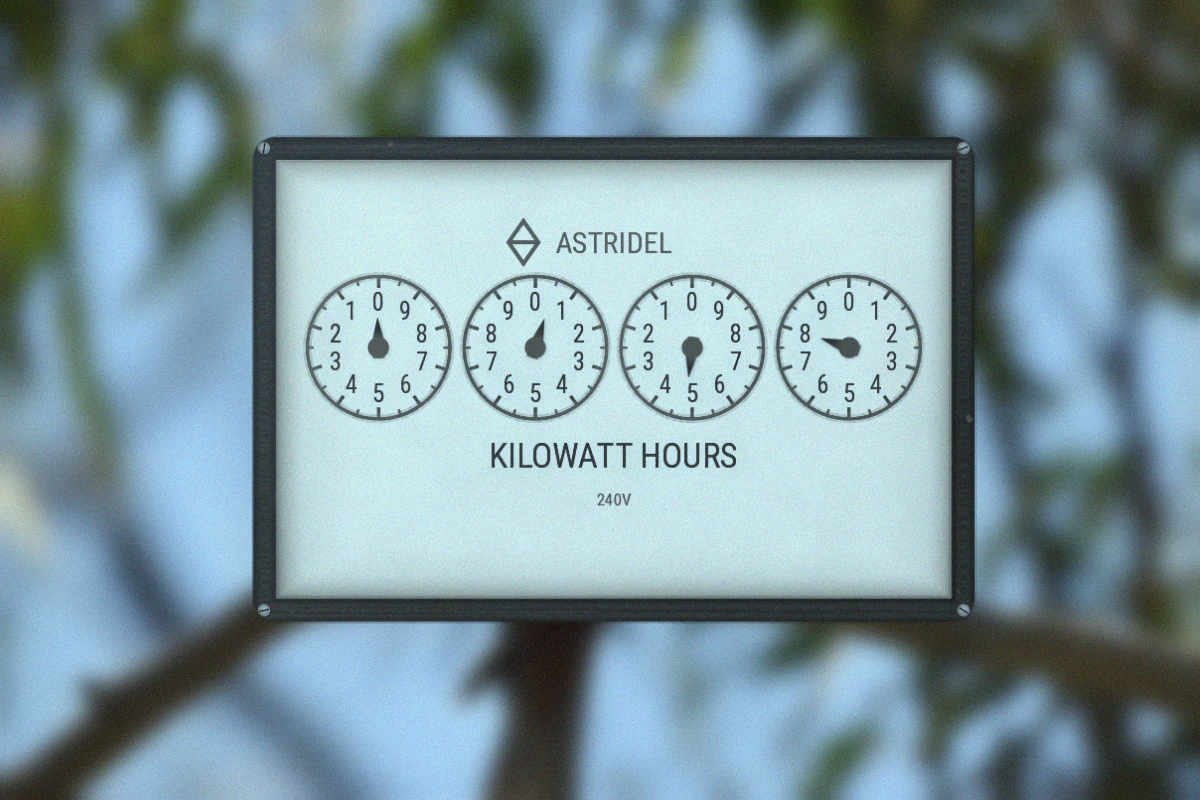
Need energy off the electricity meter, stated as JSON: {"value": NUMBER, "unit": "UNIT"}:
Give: {"value": 48, "unit": "kWh"}
